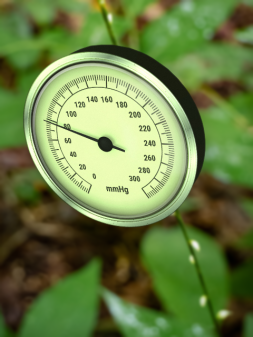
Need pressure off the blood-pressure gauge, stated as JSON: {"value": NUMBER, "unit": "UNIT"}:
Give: {"value": 80, "unit": "mmHg"}
